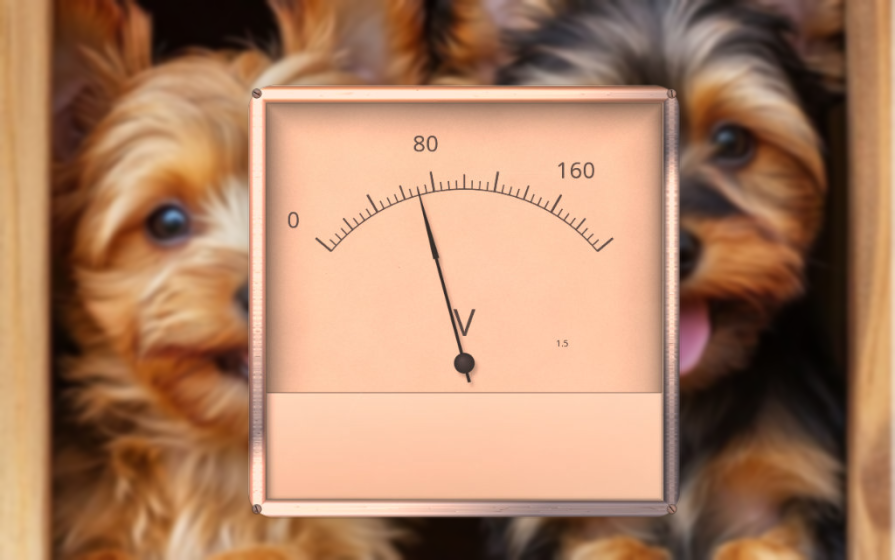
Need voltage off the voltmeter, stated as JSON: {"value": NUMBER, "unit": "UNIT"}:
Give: {"value": 70, "unit": "V"}
